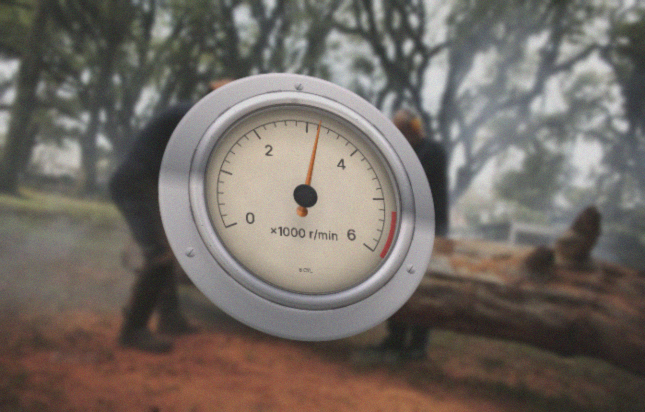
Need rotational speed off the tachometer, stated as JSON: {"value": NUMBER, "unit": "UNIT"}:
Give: {"value": 3200, "unit": "rpm"}
